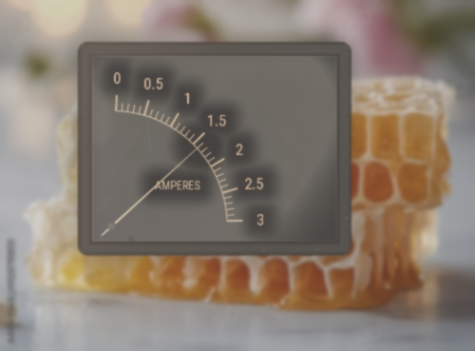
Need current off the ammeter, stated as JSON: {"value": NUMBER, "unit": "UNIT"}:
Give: {"value": 1.6, "unit": "A"}
